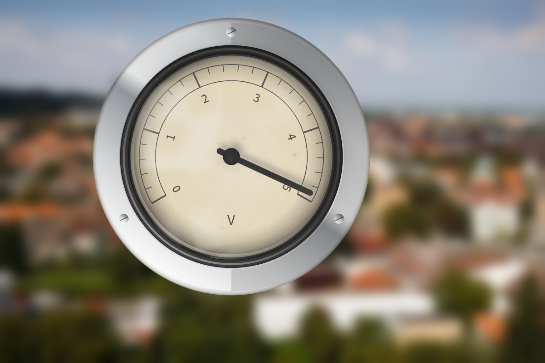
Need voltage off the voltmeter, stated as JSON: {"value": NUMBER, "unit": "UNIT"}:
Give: {"value": 4.9, "unit": "V"}
